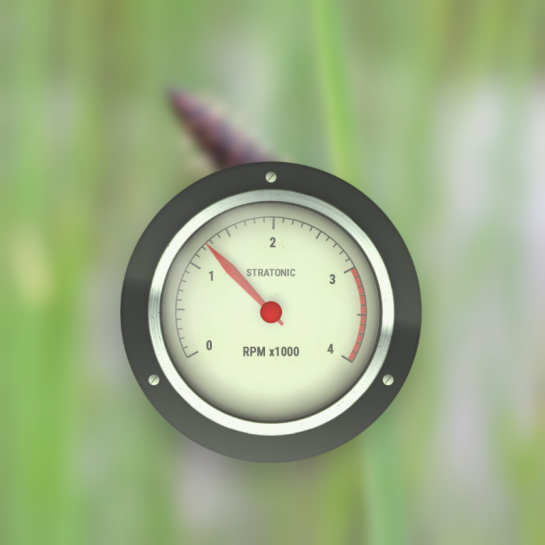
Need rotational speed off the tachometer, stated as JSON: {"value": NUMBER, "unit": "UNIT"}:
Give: {"value": 1250, "unit": "rpm"}
